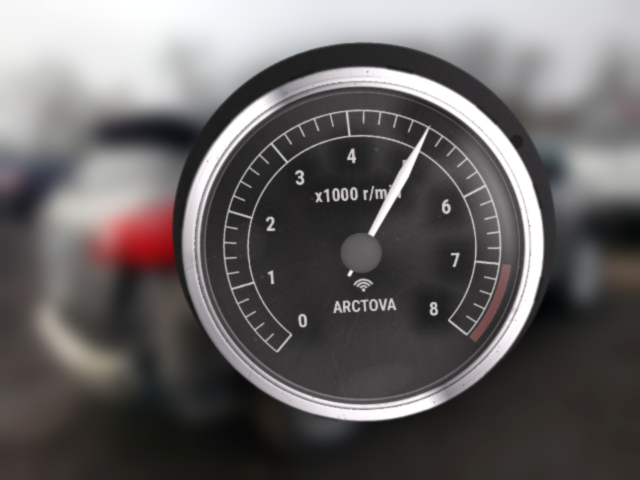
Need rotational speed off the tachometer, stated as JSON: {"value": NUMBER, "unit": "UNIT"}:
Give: {"value": 5000, "unit": "rpm"}
